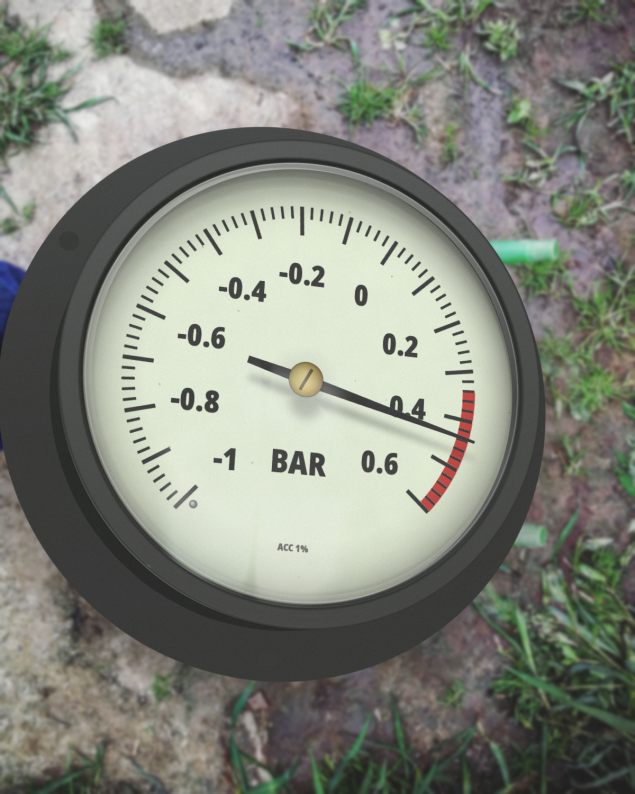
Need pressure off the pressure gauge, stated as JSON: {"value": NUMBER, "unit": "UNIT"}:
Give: {"value": 0.44, "unit": "bar"}
